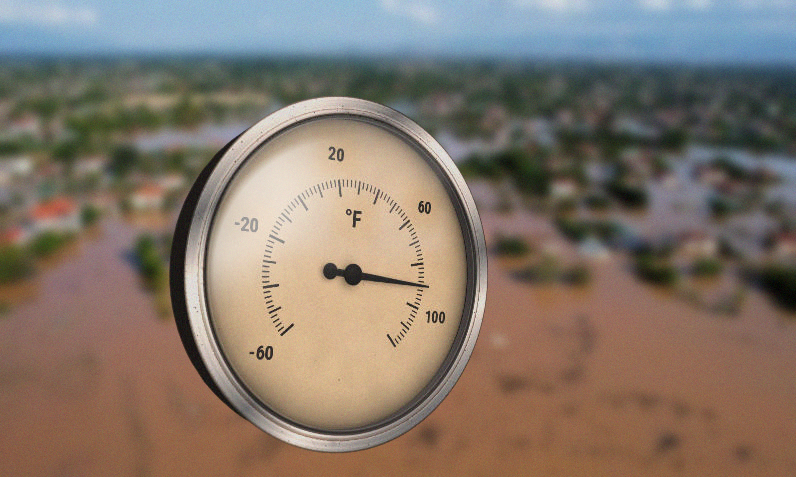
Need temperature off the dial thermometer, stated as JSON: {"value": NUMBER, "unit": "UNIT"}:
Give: {"value": 90, "unit": "°F"}
